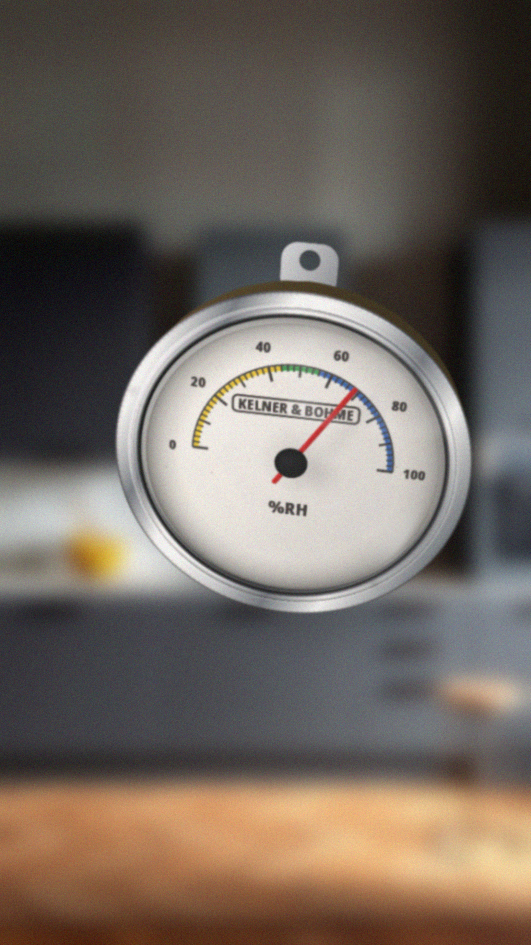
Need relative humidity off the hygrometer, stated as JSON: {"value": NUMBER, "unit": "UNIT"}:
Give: {"value": 68, "unit": "%"}
